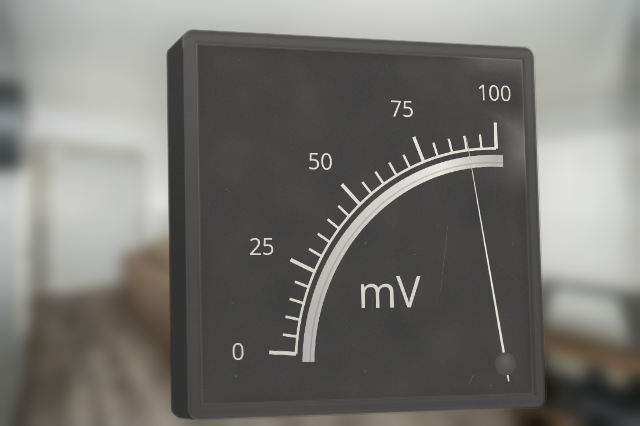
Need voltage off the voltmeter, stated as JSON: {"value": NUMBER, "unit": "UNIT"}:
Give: {"value": 90, "unit": "mV"}
